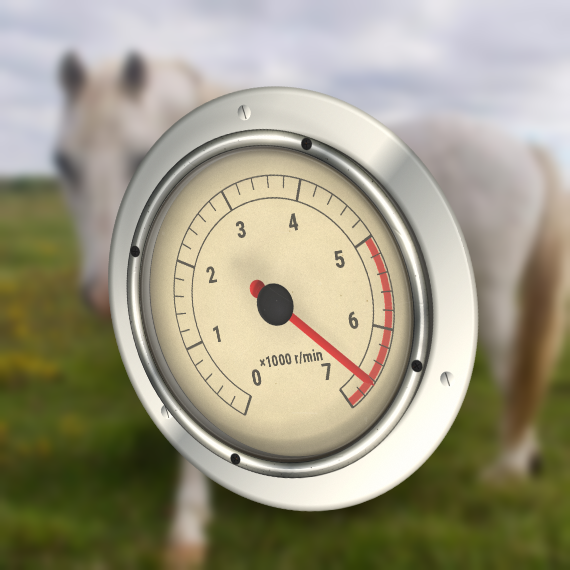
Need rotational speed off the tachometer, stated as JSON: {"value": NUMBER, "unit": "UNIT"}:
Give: {"value": 6600, "unit": "rpm"}
